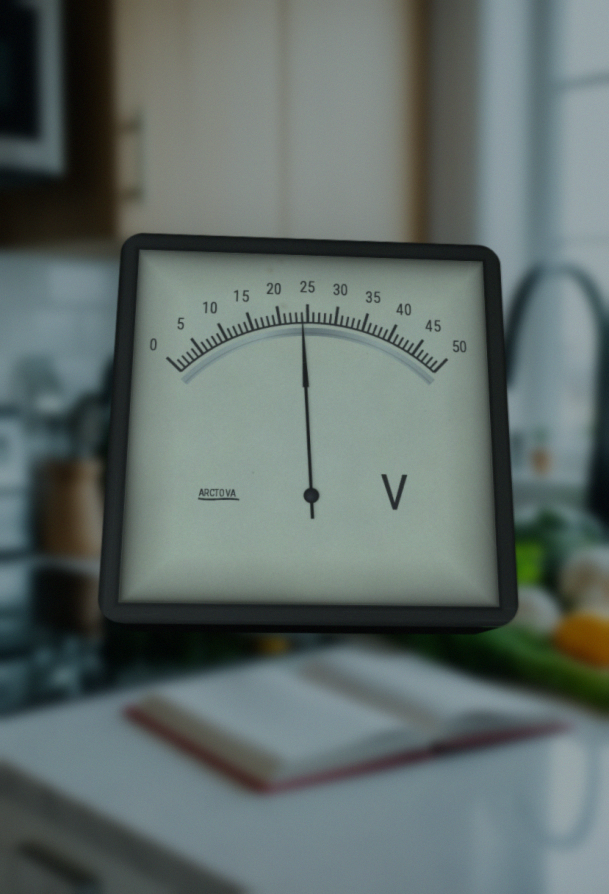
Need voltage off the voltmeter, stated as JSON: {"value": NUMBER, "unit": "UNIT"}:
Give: {"value": 24, "unit": "V"}
